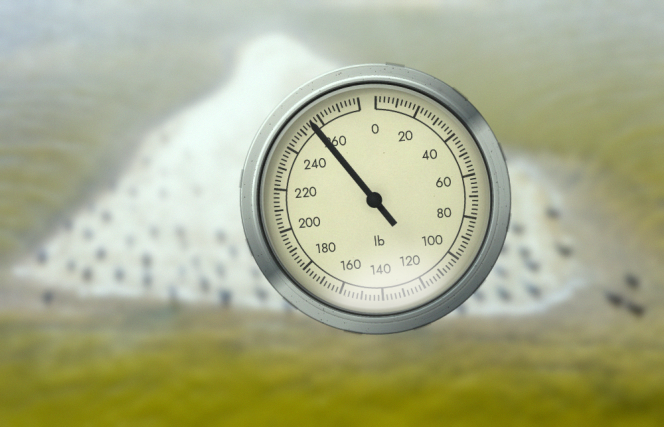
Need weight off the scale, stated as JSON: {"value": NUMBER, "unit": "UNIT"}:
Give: {"value": 256, "unit": "lb"}
